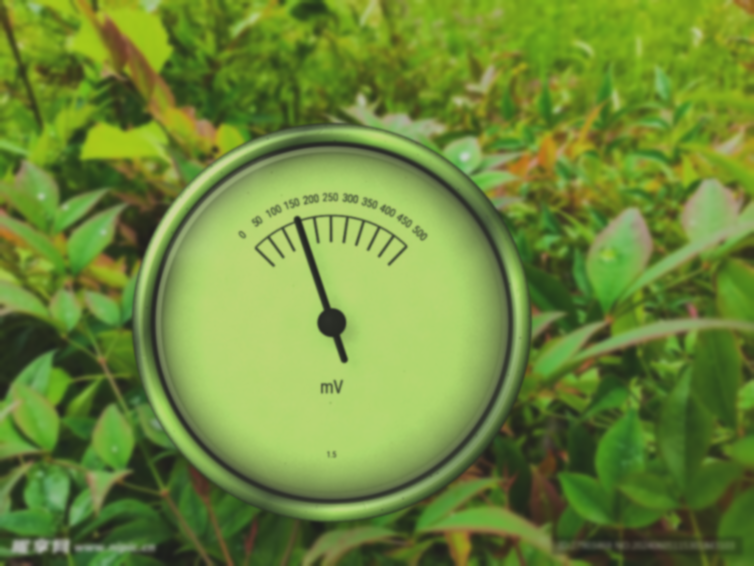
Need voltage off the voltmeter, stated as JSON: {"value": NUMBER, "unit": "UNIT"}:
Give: {"value": 150, "unit": "mV"}
